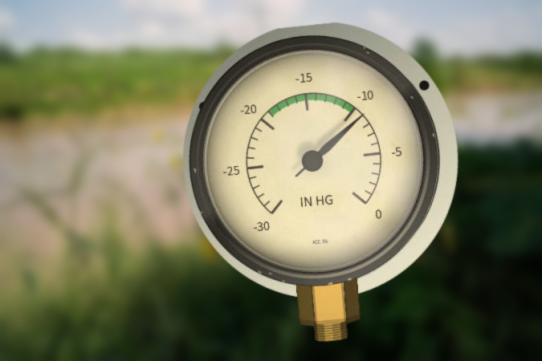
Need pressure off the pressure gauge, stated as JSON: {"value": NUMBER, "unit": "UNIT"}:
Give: {"value": -9, "unit": "inHg"}
